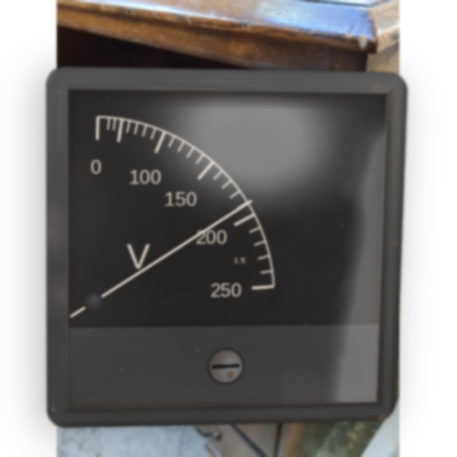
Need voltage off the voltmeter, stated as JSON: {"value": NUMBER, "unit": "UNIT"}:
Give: {"value": 190, "unit": "V"}
